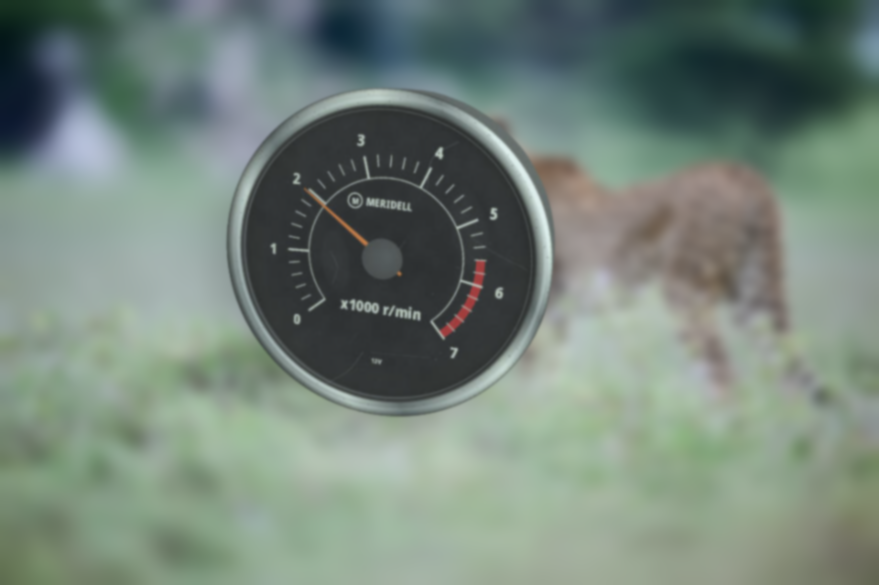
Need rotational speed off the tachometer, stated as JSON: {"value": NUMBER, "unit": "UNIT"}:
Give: {"value": 2000, "unit": "rpm"}
